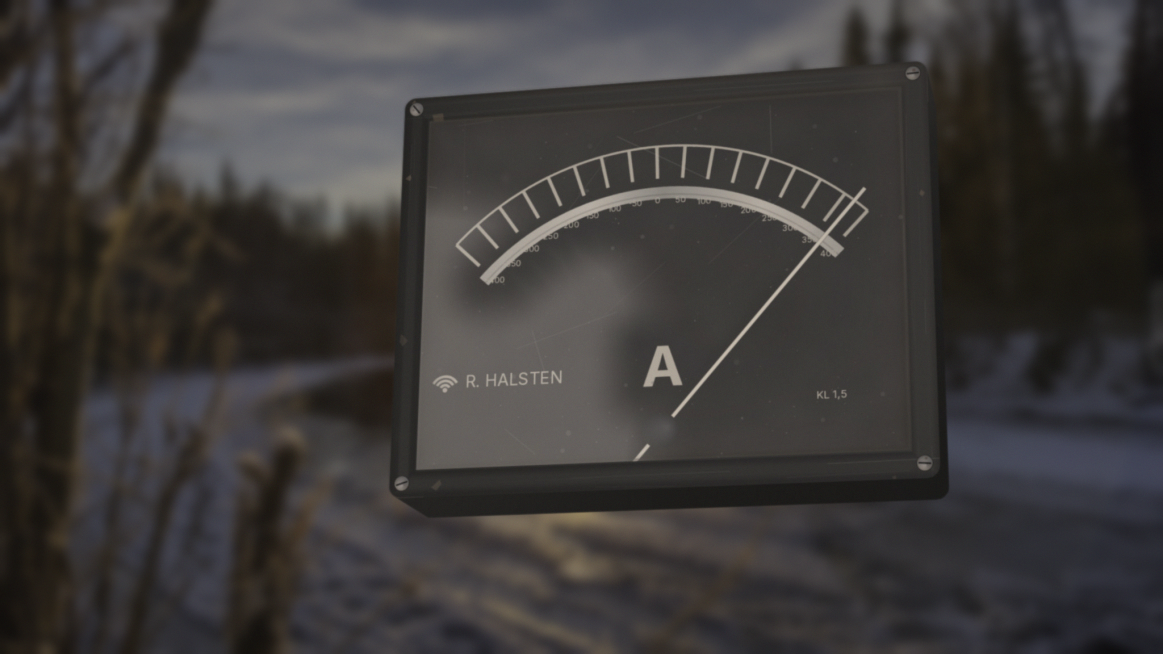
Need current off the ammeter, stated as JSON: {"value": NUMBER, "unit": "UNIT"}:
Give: {"value": 375, "unit": "A"}
